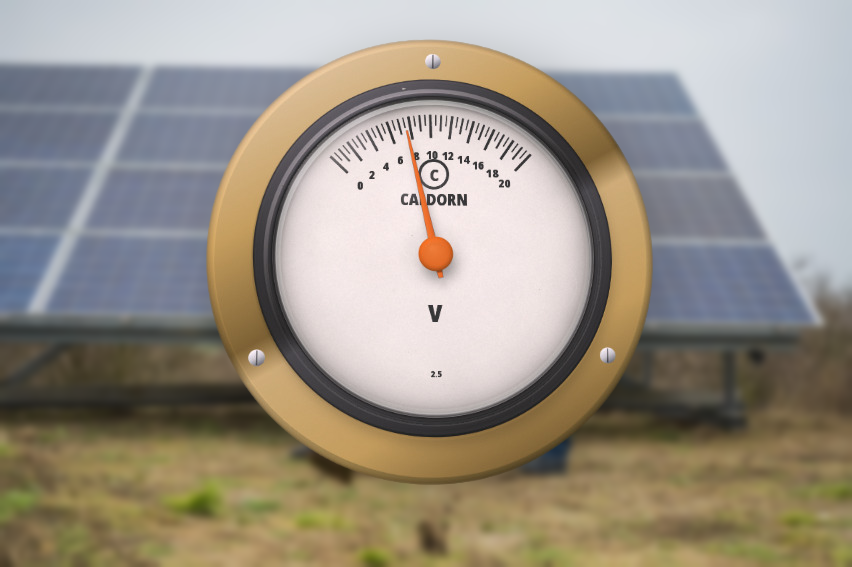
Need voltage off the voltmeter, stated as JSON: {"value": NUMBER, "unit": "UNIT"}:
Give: {"value": 7.5, "unit": "V"}
